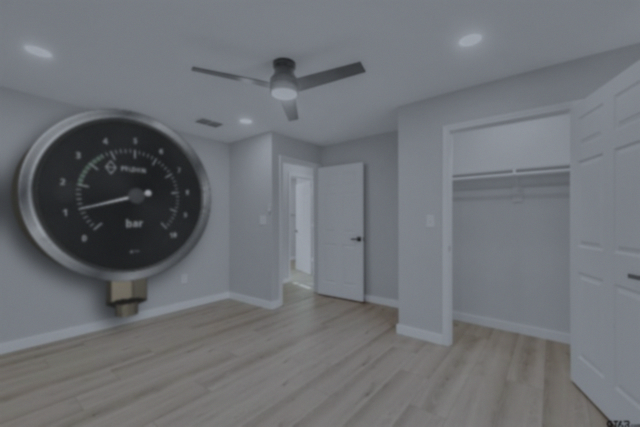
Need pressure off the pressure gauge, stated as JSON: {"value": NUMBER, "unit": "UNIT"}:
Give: {"value": 1, "unit": "bar"}
